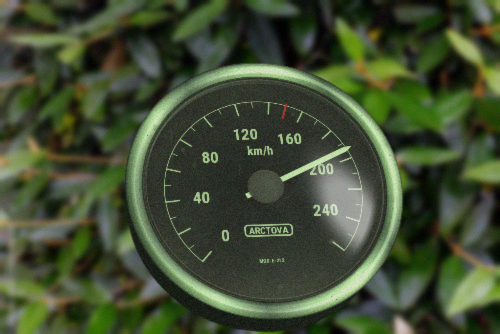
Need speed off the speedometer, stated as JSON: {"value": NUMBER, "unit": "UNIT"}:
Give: {"value": 195, "unit": "km/h"}
